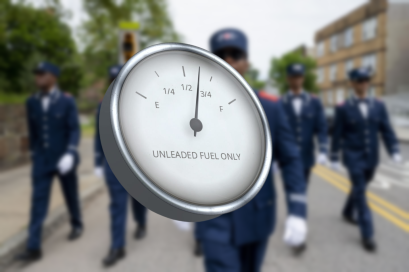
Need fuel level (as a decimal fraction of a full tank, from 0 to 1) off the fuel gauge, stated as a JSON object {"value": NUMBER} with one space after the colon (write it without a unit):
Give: {"value": 0.625}
